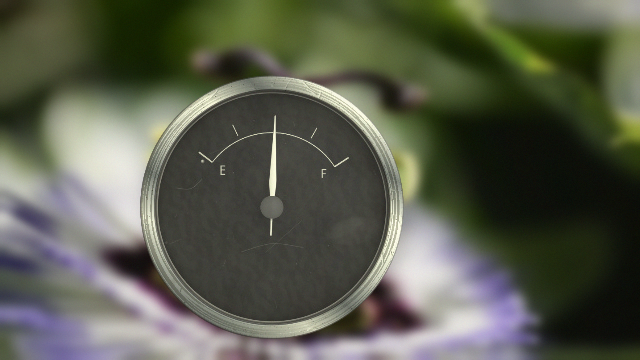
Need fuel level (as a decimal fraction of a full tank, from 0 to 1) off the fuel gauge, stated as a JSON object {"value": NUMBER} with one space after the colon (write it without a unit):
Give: {"value": 0.5}
